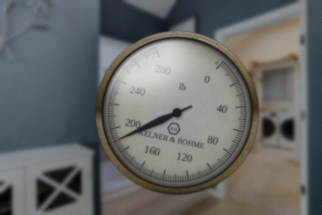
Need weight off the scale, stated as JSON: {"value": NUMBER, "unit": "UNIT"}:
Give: {"value": 190, "unit": "lb"}
